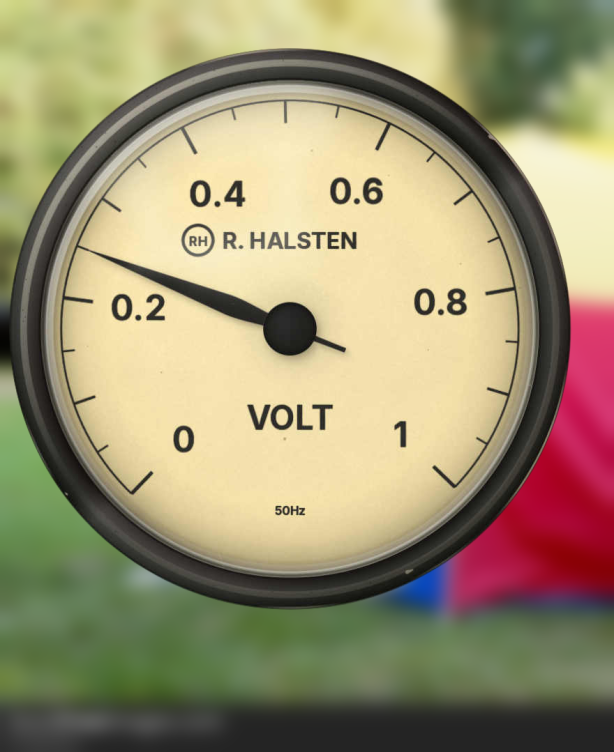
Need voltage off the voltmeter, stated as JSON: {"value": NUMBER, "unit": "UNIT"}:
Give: {"value": 0.25, "unit": "V"}
